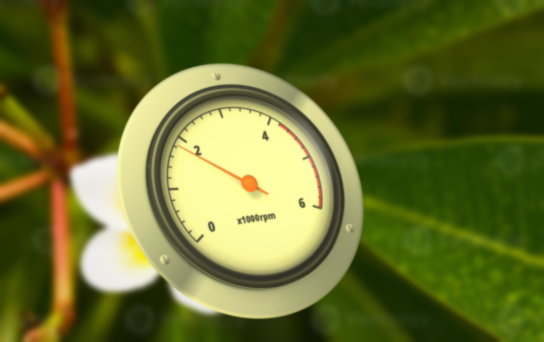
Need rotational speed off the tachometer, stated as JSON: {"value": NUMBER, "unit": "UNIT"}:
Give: {"value": 1800, "unit": "rpm"}
